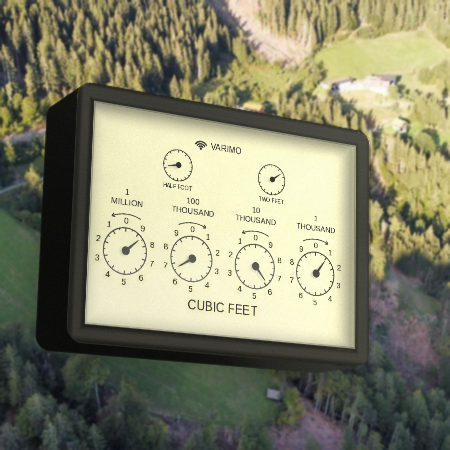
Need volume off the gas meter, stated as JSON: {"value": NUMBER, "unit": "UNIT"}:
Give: {"value": 866100, "unit": "ft³"}
